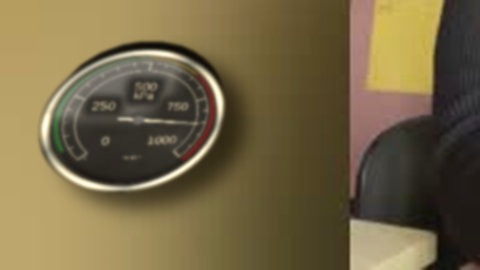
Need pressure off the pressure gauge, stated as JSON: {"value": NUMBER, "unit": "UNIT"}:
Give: {"value": 850, "unit": "kPa"}
